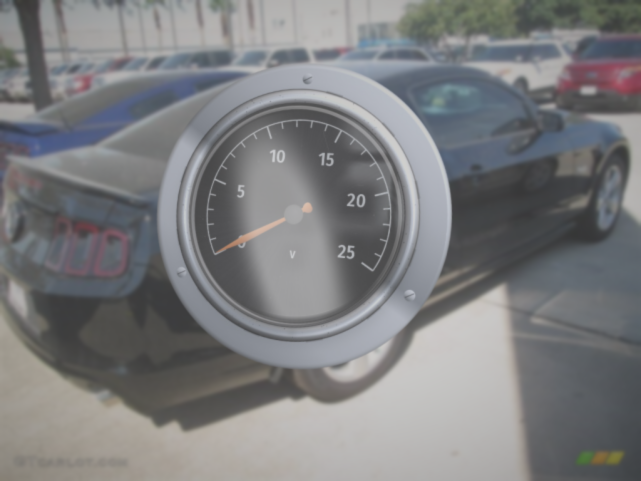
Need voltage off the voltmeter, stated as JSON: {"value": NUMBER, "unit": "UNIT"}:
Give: {"value": 0, "unit": "V"}
